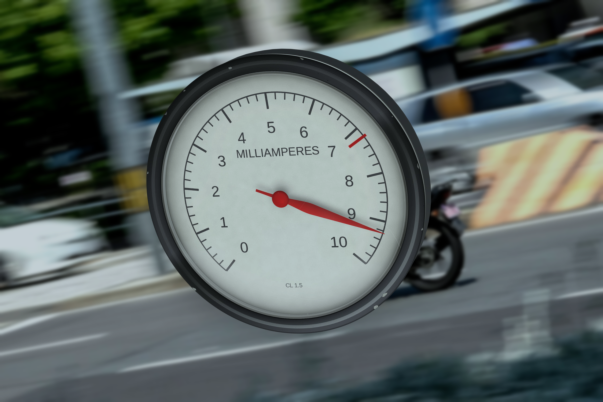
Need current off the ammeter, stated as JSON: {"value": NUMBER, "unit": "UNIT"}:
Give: {"value": 9.2, "unit": "mA"}
